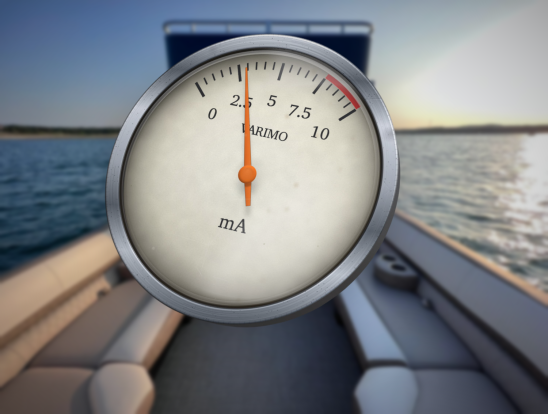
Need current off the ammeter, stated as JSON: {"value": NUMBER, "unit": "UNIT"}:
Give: {"value": 3, "unit": "mA"}
